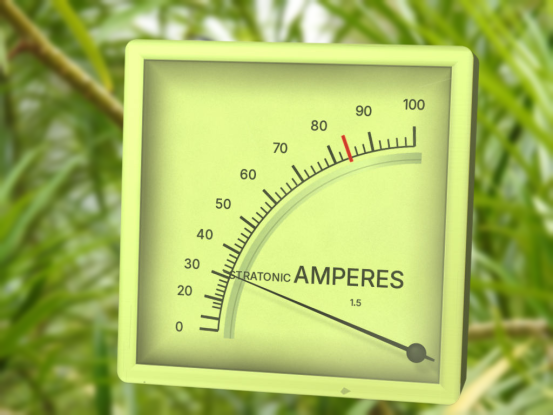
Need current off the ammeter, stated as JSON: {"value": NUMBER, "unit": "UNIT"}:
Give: {"value": 32, "unit": "A"}
